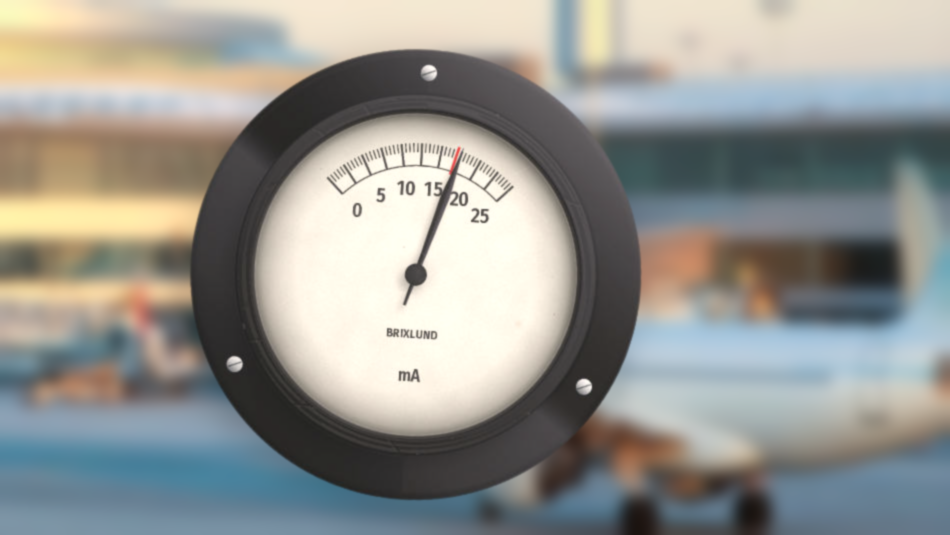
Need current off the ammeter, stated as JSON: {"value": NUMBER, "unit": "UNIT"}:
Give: {"value": 17.5, "unit": "mA"}
